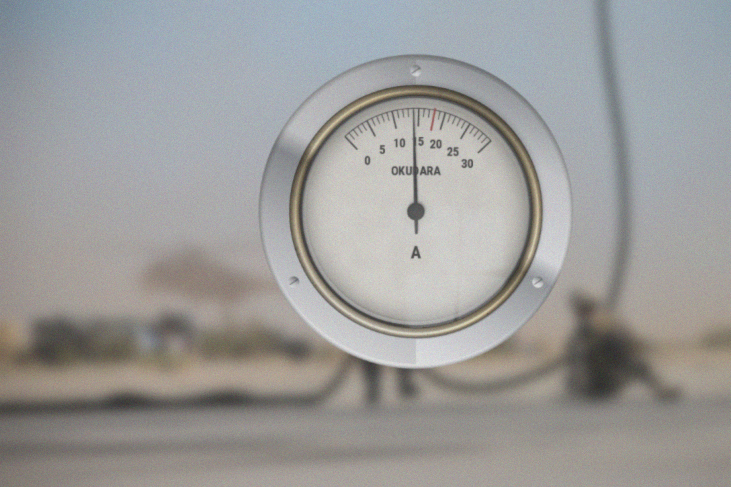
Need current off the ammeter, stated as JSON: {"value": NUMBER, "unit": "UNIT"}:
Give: {"value": 14, "unit": "A"}
